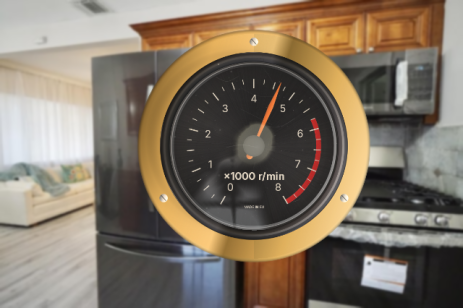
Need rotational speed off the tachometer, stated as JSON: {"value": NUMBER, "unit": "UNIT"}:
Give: {"value": 4625, "unit": "rpm"}
